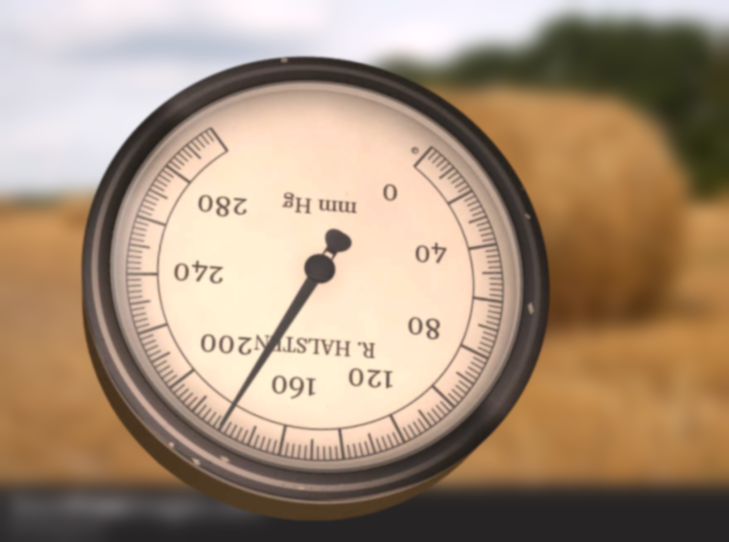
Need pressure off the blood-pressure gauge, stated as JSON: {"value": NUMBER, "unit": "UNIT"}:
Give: {"value": 180, "unit": "mmHg"}
